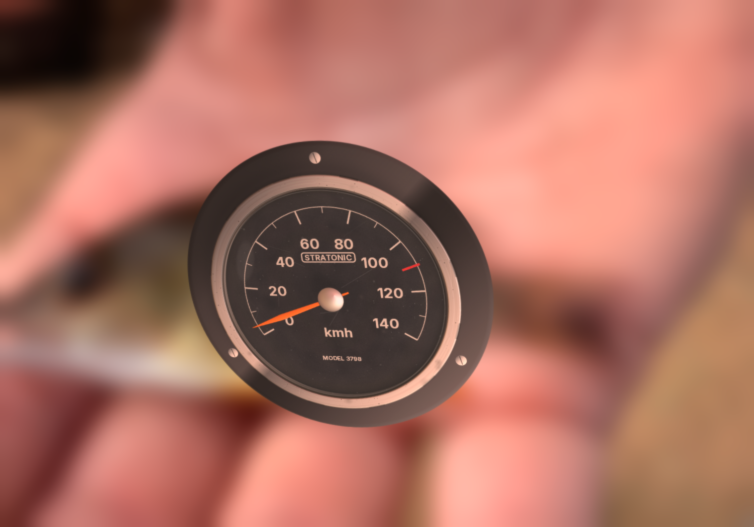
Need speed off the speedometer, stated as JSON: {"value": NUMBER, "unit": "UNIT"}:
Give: {"value": 5, "unit": "km/h"}
